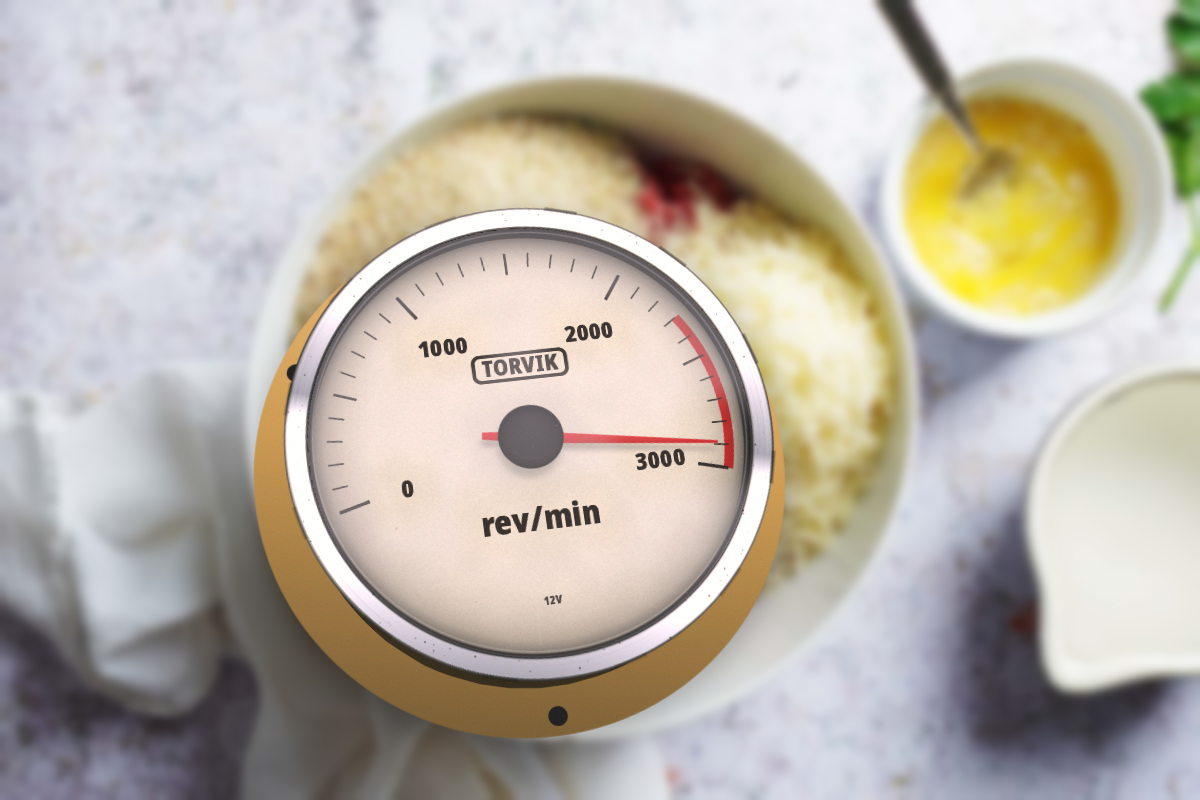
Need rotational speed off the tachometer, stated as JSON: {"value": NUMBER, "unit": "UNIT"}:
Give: {"value": 2900, "unit": "rpm"}
